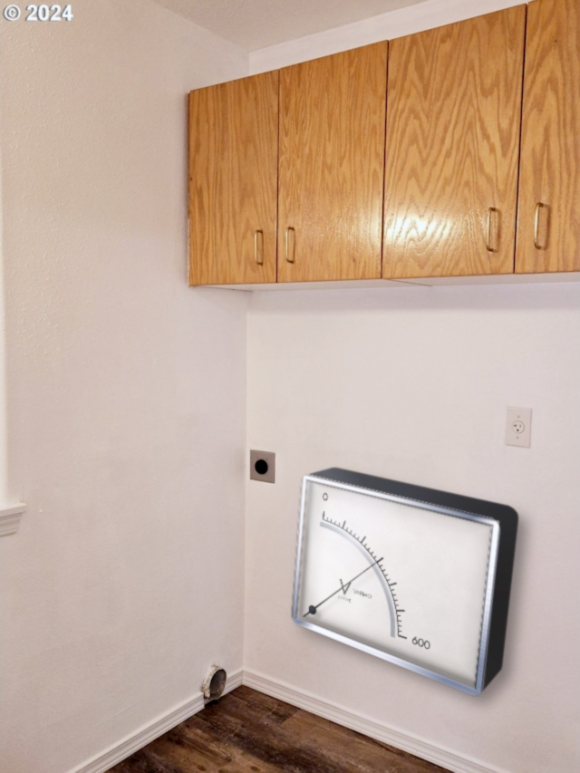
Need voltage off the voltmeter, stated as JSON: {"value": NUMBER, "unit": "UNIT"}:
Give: {"value": 300, "unit": "V"}
